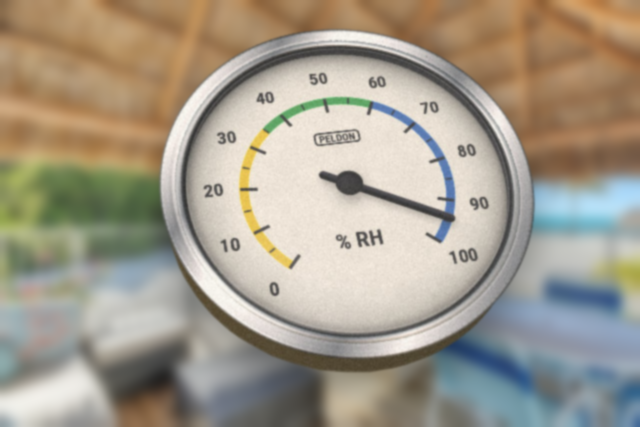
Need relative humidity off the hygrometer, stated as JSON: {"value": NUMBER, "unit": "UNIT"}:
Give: {"value": 95, "unit": "%"}
